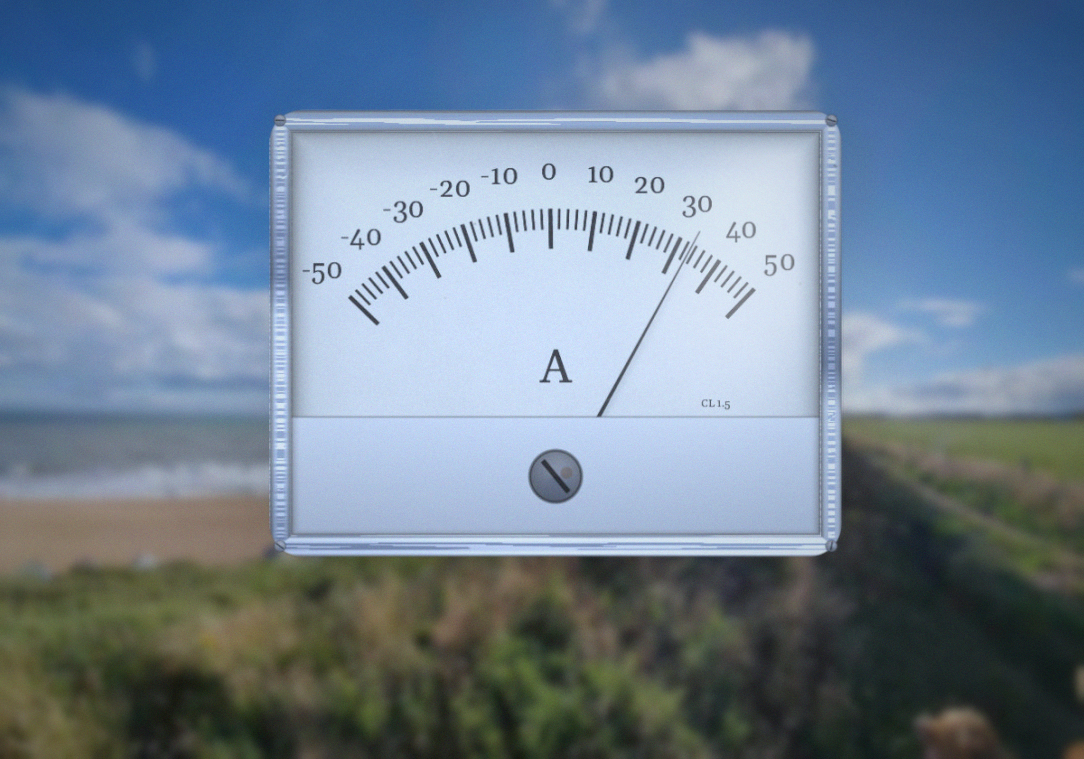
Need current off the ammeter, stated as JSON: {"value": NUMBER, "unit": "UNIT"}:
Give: {"value": 33, "unit": "A"}
